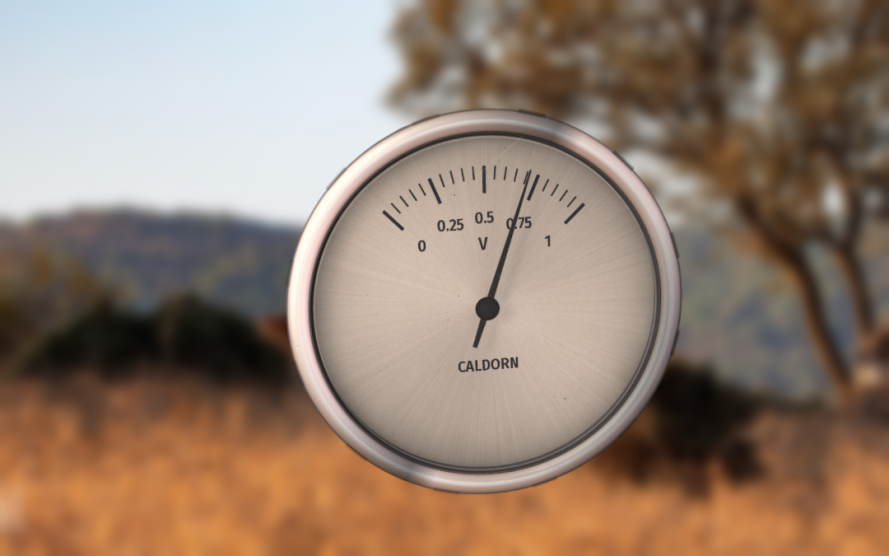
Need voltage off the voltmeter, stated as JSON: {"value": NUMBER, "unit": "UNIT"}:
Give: {"value": 0.7, "unit": "V"}
